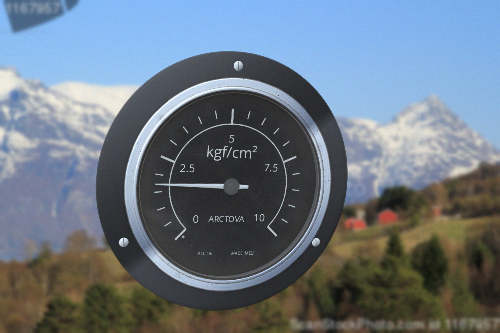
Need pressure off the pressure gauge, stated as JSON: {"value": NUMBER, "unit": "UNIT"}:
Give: {"value": 1.75, "unit": "kg/cm²"}
